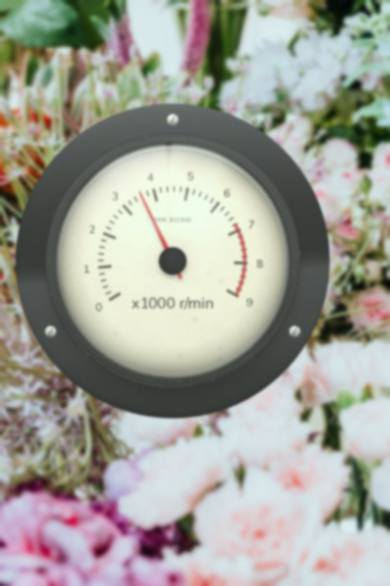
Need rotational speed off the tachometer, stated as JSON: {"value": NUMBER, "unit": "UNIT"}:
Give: {"value": 3600, "unit": "rpm"}
